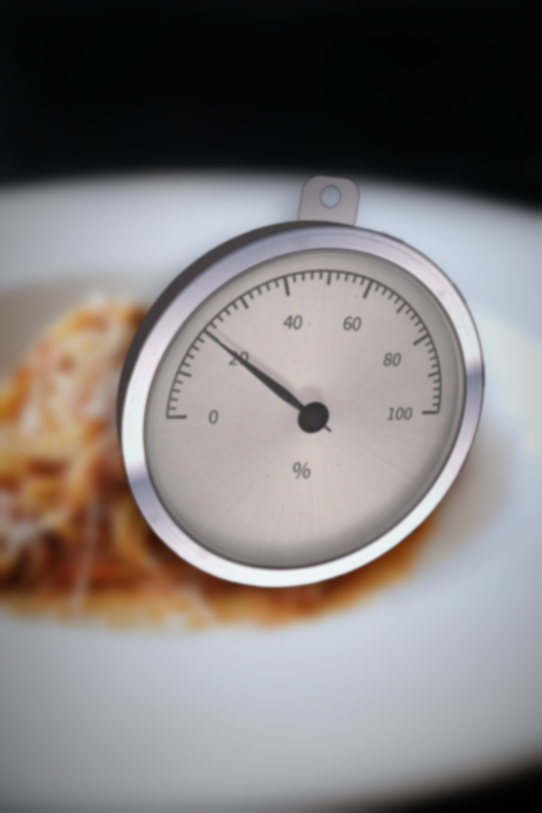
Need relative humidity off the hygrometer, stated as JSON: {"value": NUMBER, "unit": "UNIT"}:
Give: {"value": 20, "unit": "%"}
